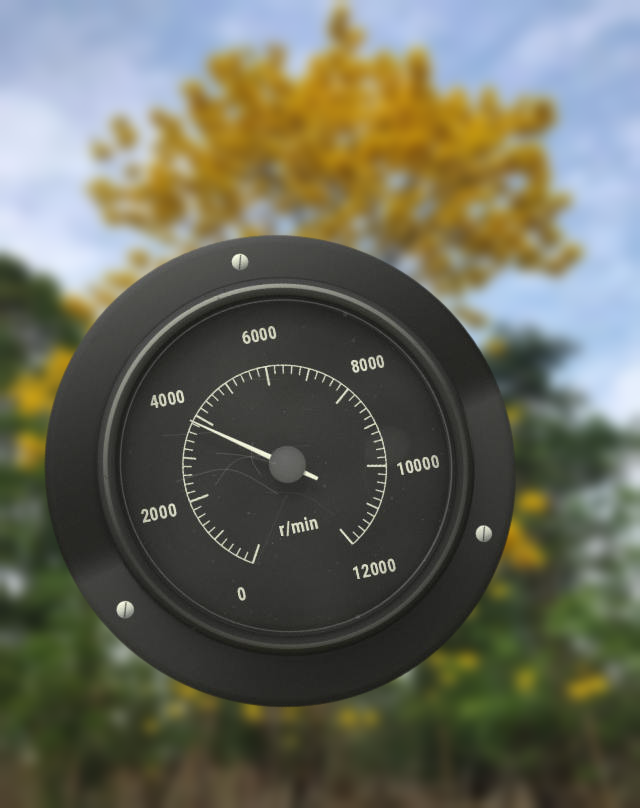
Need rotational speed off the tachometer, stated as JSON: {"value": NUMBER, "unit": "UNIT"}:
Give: {"value": 3800, "unit": "rpm"}
